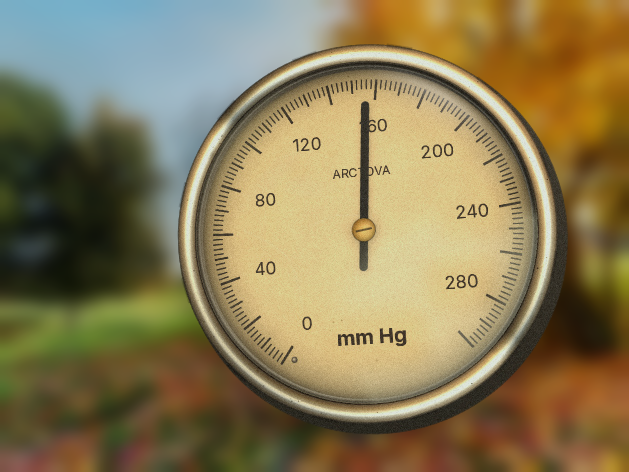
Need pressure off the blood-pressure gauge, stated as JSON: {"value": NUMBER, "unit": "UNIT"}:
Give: {"value": 156, "unit": "mmHg"}
